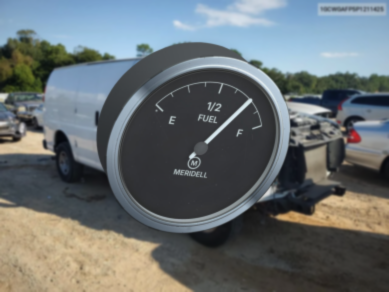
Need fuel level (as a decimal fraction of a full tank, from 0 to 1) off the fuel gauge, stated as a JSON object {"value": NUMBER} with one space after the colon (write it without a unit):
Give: {"value": 0.75}
